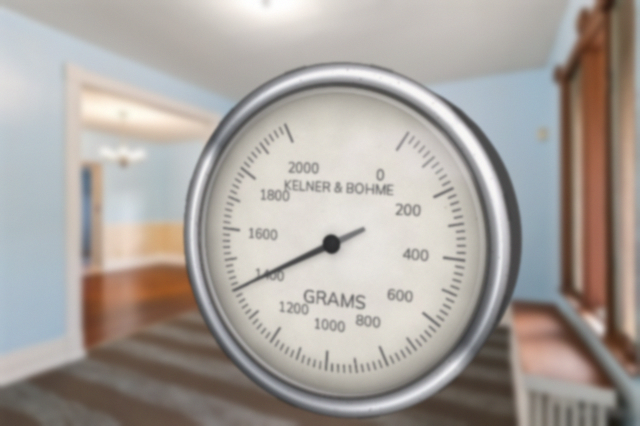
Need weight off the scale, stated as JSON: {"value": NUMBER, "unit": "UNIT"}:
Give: {"value": 1400, "unit": "g"}
